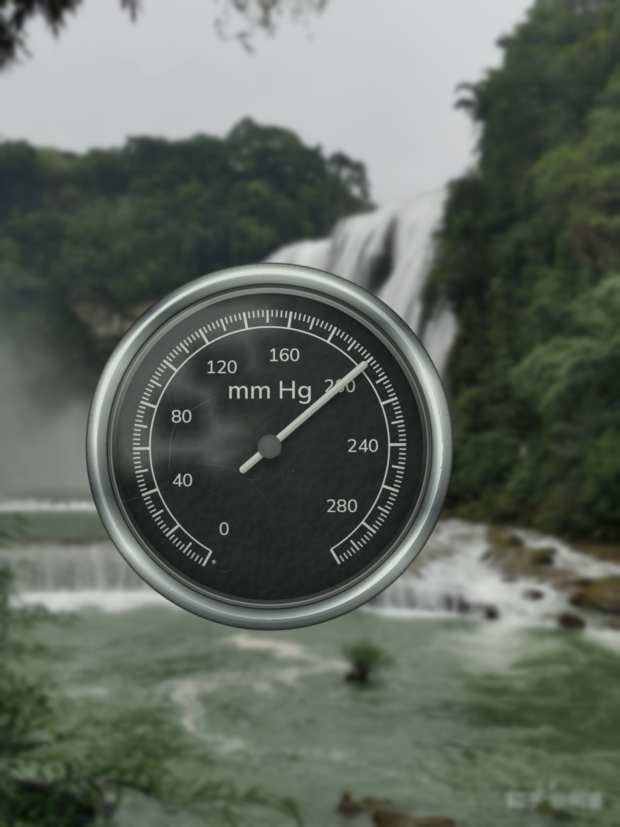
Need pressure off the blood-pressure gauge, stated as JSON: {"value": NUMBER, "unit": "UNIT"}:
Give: {"value": 200, "unit": "mmHg"}
